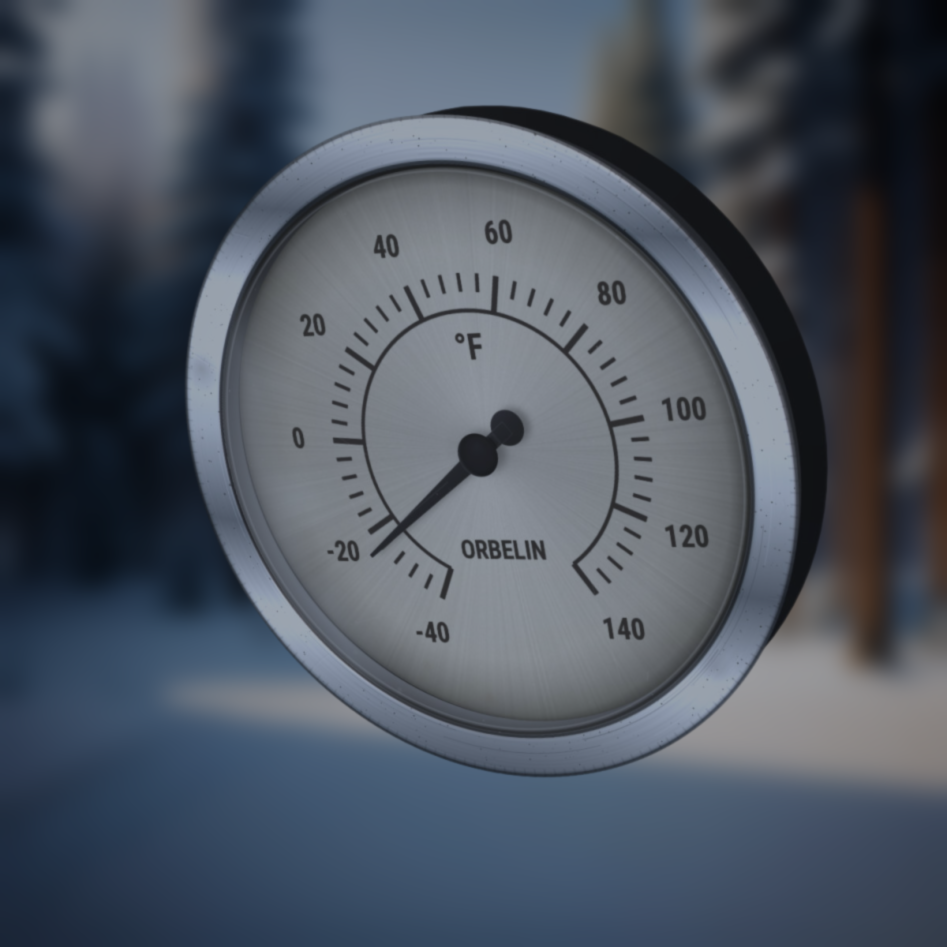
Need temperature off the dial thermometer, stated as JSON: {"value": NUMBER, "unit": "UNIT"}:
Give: {"value": -24, "unit": "°F"}
